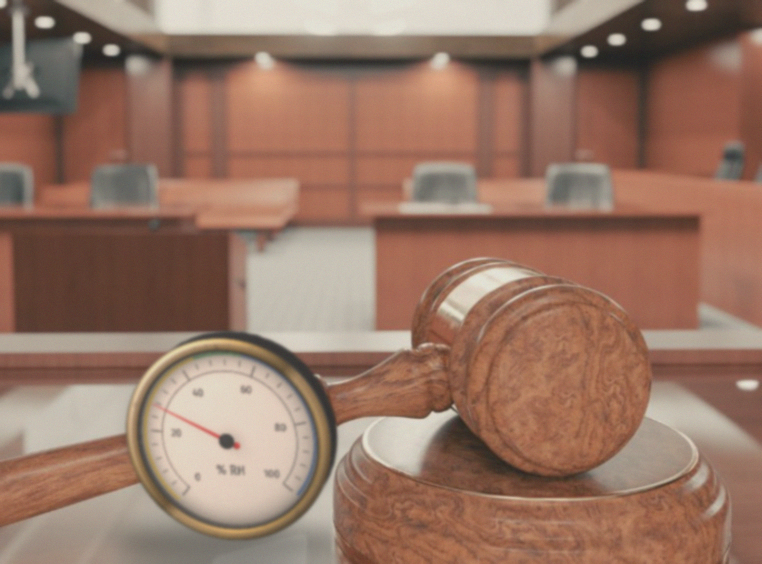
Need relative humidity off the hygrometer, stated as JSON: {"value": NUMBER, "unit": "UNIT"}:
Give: {"value": 28, "unit": "%"}
